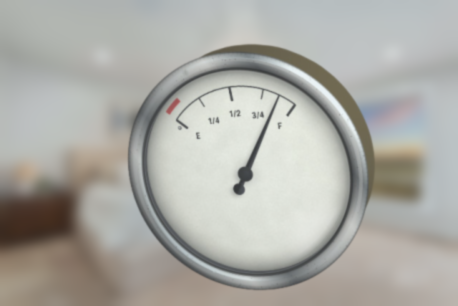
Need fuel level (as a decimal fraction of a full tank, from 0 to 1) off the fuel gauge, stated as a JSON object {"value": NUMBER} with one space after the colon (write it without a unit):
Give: {"value": 0.875}
